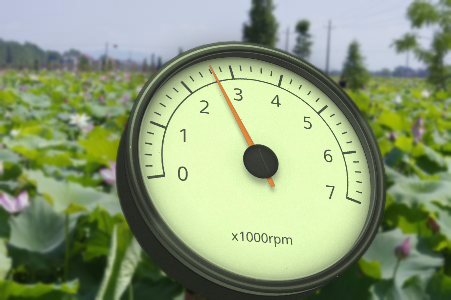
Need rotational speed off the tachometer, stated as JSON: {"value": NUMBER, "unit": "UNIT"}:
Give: {"value": 2600, "unit": "rpm"}
